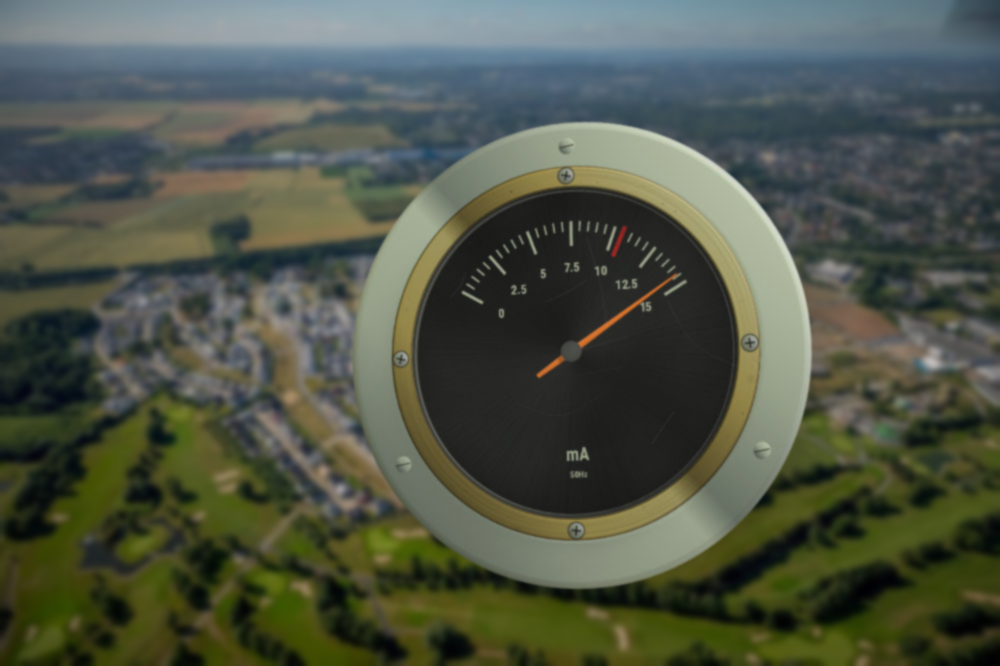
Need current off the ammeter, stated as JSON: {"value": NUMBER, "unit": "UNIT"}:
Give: {"value": 14.5, "unit": "mA"}
